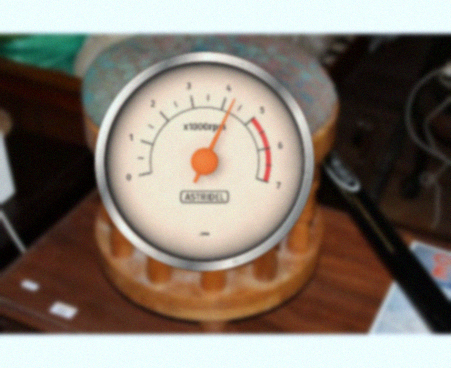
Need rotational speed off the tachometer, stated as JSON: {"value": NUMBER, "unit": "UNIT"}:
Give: {"value": 4250, "unit": "rpm"}
